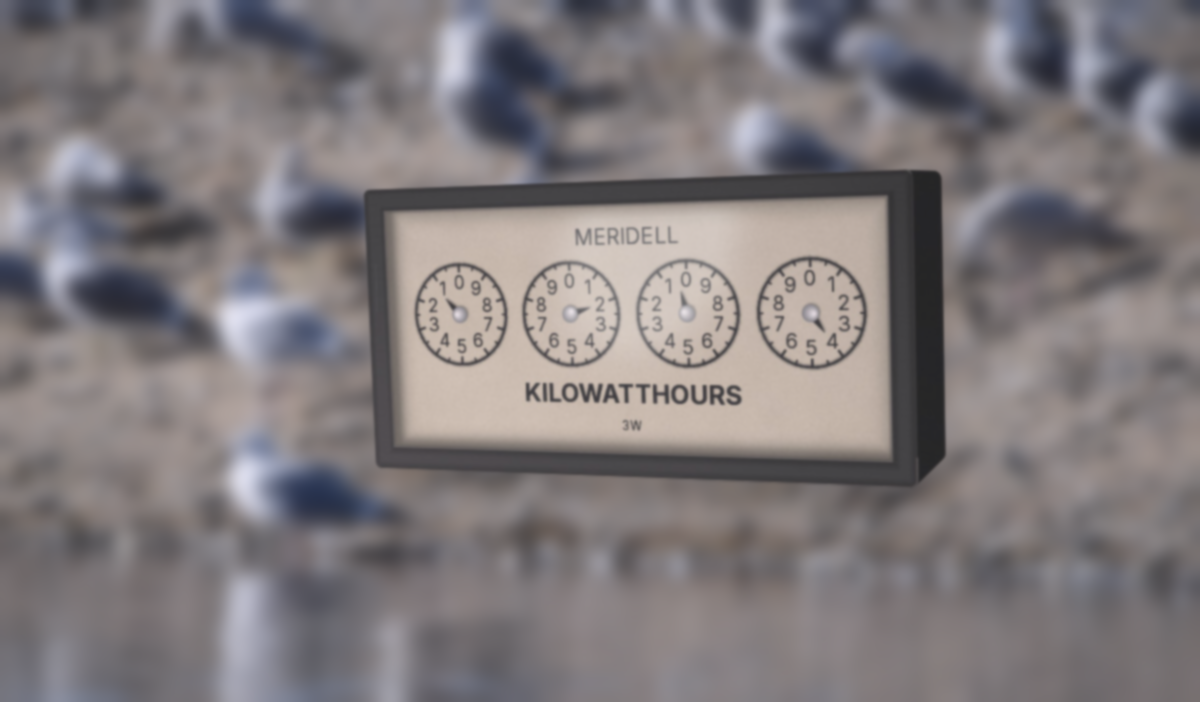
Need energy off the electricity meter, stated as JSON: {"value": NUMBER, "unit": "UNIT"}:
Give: {"value": 1204, "unit": "kWh"}
